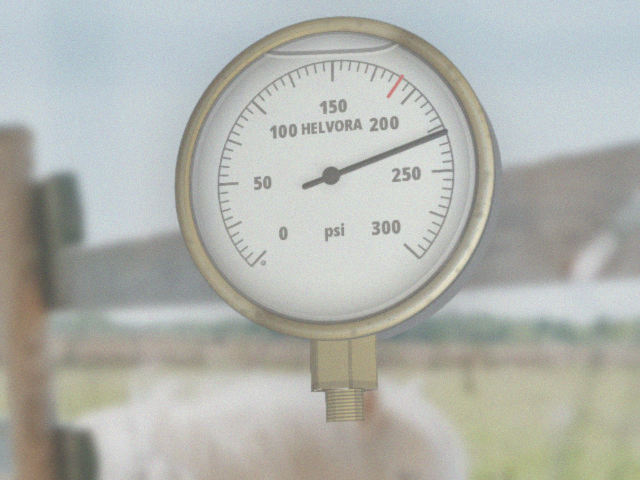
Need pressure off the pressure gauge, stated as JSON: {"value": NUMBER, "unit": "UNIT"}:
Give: {"value": 230, "unit": "psi"}
